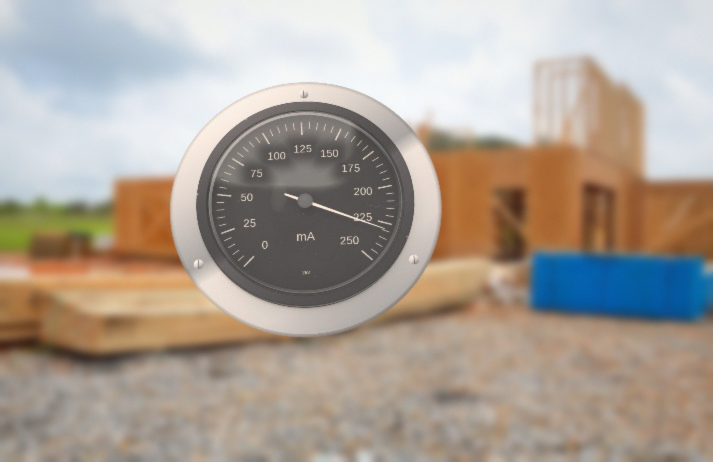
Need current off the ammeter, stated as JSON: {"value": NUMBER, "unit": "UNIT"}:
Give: {"value": 230, "unit": "mA"}
